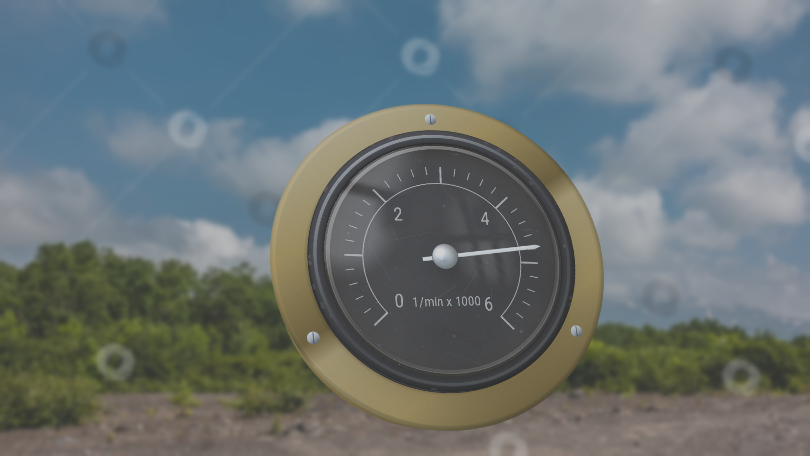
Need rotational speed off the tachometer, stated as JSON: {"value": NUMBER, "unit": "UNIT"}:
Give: {"value": 4800, "unit": "rpm"}
